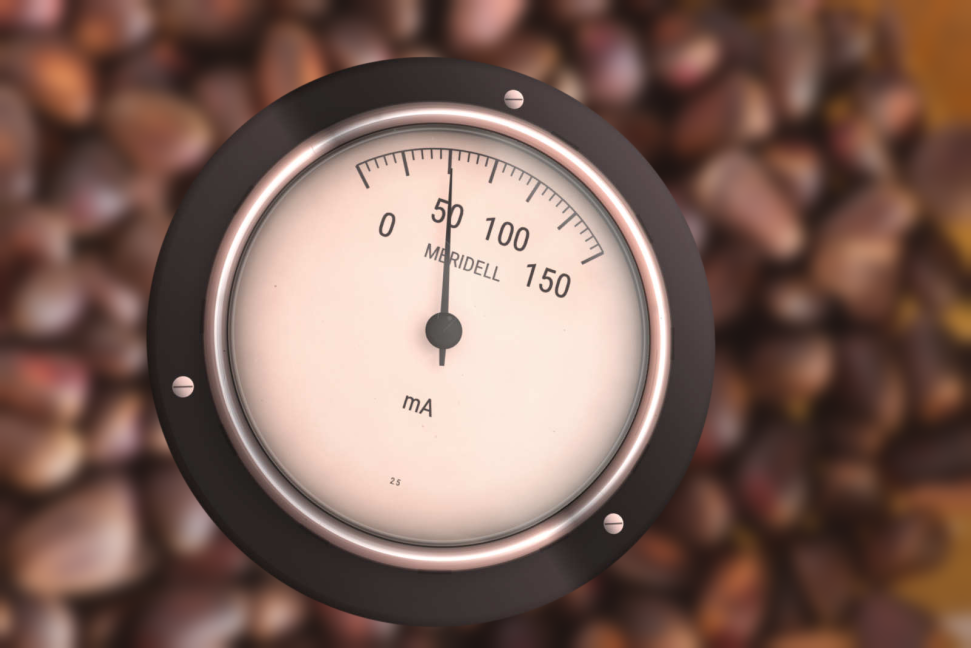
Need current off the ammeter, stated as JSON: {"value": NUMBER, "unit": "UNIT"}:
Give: {"value": 50, "unit": "mA"}
